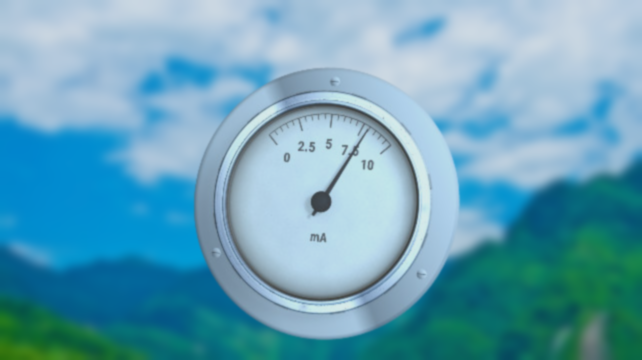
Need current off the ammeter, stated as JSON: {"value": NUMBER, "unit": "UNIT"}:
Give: {"value": 8, "unit": "mA"}
